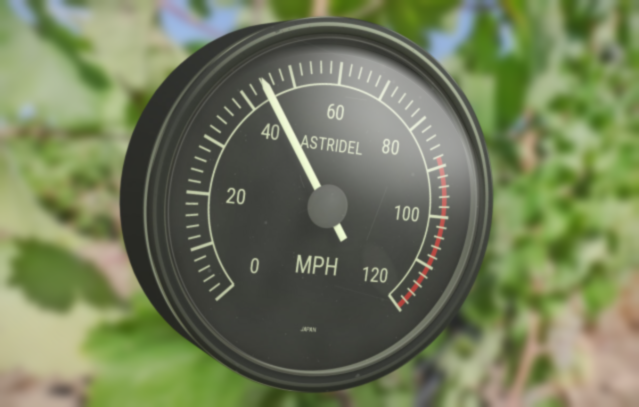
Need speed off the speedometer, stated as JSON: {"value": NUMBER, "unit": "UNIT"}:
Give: {"value": 44, "unit": "mph"}
